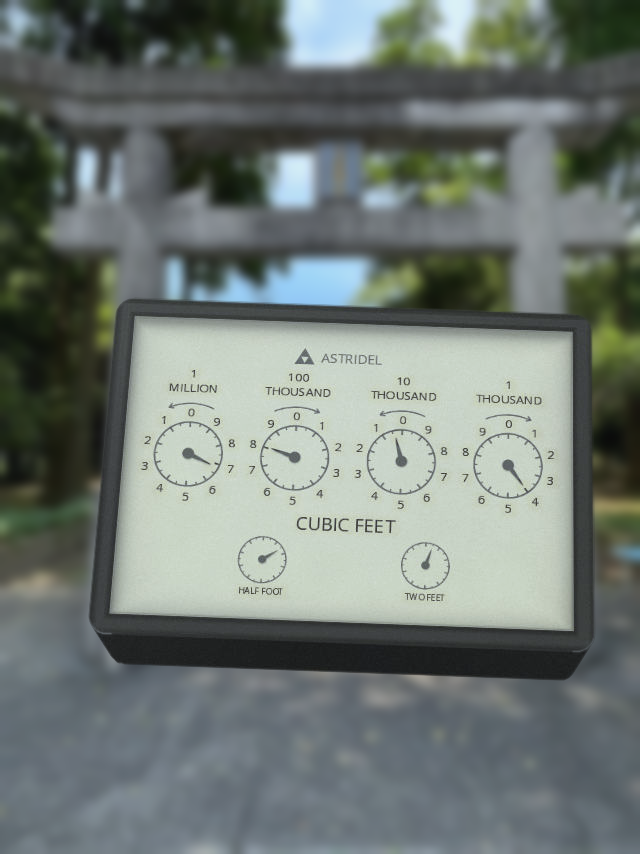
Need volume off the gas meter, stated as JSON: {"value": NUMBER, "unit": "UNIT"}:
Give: {"value": 680400, "unit": "ft³"}
